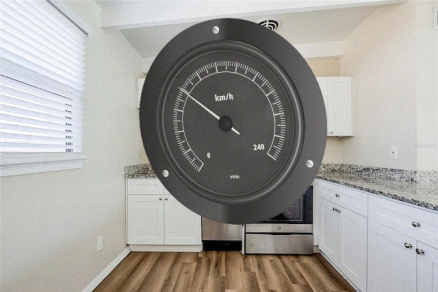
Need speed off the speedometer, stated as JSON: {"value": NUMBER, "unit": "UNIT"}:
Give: {"value": 80, "unit": "km/h"}
